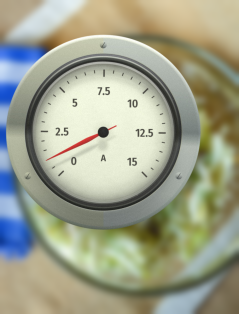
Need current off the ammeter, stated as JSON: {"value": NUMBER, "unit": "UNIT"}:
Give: {"value": 1, "unit": "A"}
